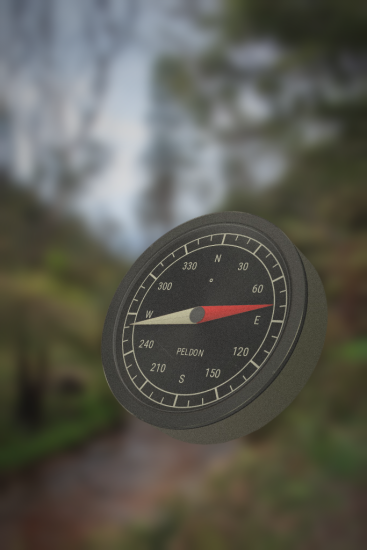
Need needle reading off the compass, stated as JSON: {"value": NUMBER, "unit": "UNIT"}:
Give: {"value": 80, "unit": "°"}
